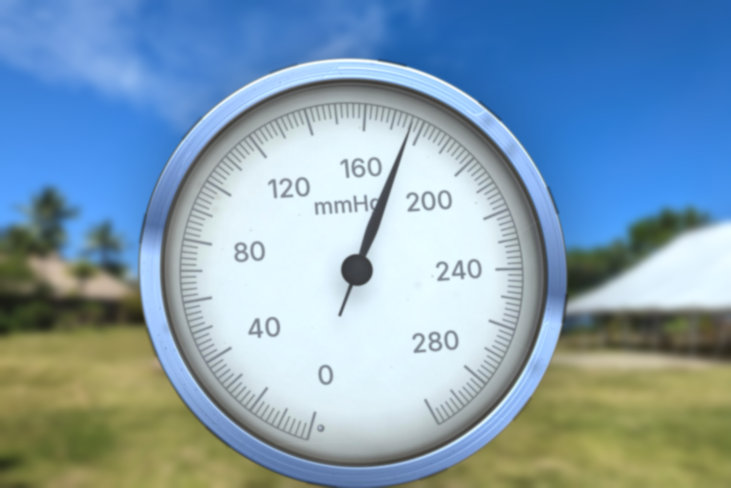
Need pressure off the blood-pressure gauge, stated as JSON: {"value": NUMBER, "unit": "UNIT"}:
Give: {"value": 176, "unit": "mmHg"}
